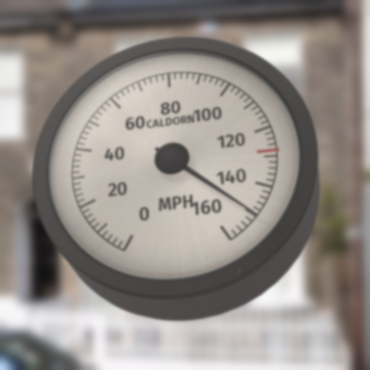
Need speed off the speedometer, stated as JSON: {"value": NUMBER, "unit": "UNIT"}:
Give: {"value": 150, "unit": "mph"}
